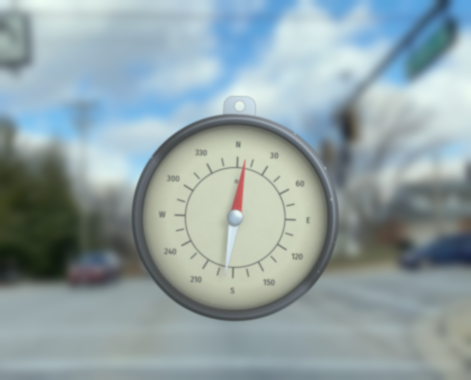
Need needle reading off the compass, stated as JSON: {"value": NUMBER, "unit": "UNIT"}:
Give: {"value": 7.5, "unit": "°"}
